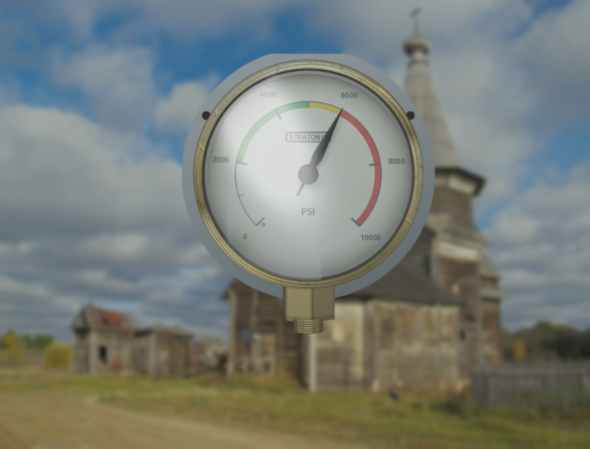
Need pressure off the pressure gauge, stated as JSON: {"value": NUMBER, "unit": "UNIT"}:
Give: {"value": 6000, "unit": "psi"}
